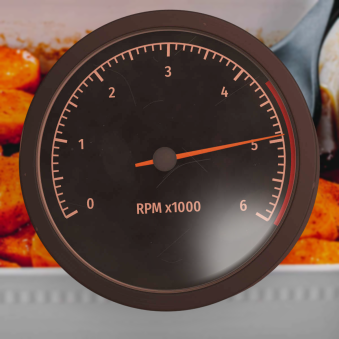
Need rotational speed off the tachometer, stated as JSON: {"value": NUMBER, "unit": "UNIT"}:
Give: {"value": 4950, "unit": "rpm"}
